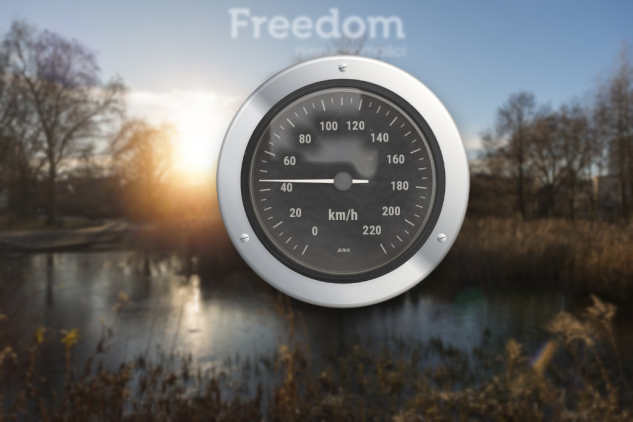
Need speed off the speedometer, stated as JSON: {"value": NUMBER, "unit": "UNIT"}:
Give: {"value": 45, "unit": "km/h"}
